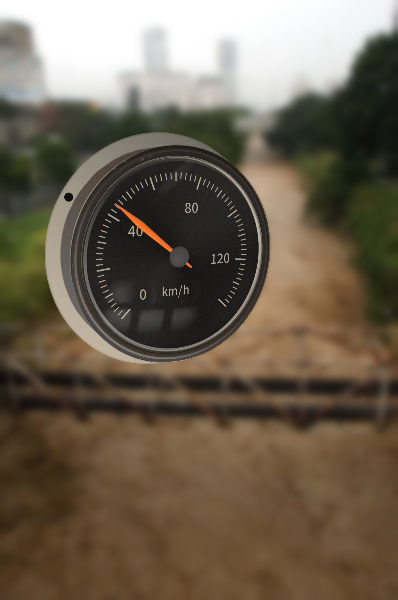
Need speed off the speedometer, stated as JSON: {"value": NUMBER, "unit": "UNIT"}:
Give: {"value": 44, "unit": "km/h"}
